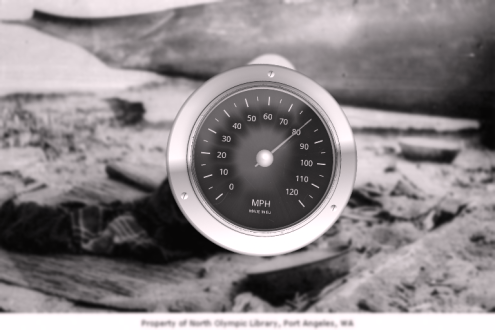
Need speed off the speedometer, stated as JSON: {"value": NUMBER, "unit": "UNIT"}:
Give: {"value": 80, "unit": "mph"}
